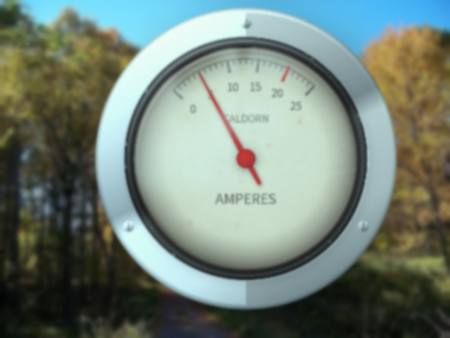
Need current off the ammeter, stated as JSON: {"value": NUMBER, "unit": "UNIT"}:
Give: {"value": 5, "unit": "A"}
